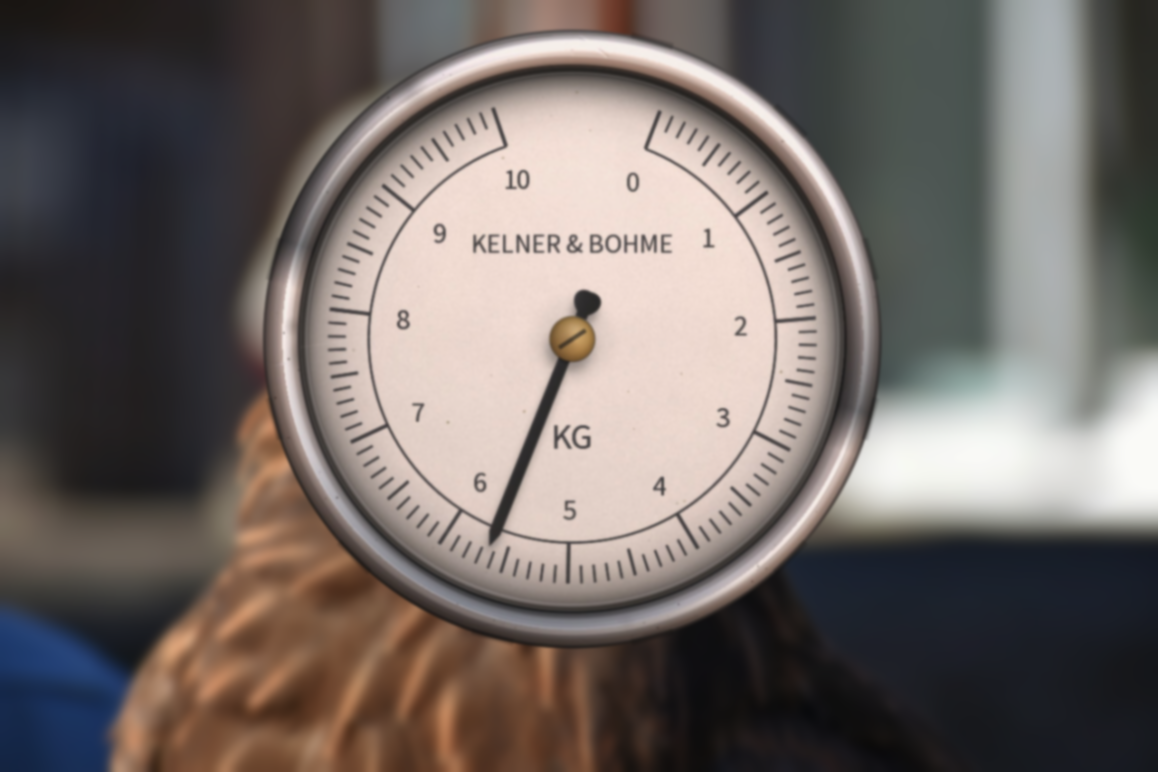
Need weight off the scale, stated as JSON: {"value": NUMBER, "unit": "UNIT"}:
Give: {"value": 5.65, "unit": "kg"}
